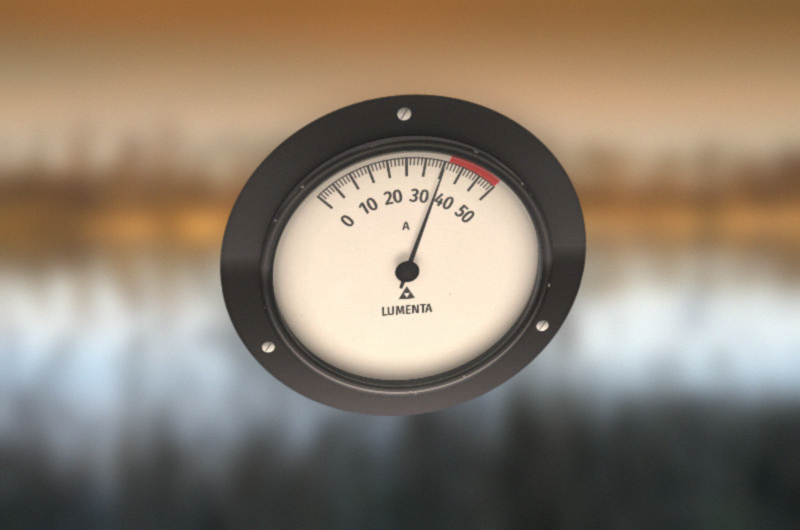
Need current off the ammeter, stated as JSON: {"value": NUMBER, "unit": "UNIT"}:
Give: {"value": 35, "unit": "A"}
